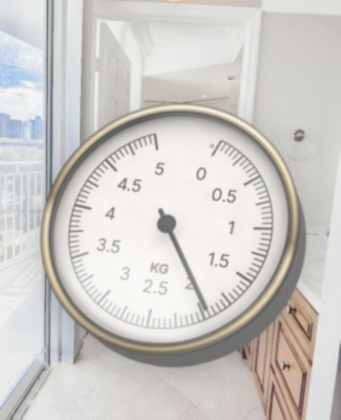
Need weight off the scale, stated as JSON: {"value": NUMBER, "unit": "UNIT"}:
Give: {"value": 1.95, "unit": "kg"}
